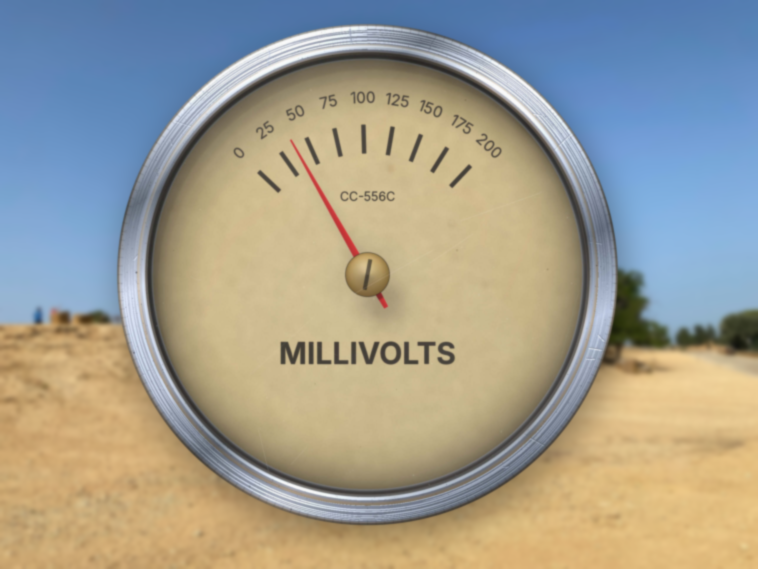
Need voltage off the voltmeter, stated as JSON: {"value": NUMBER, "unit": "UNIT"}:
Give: {"value": 37.5, "unit": "mV"}
